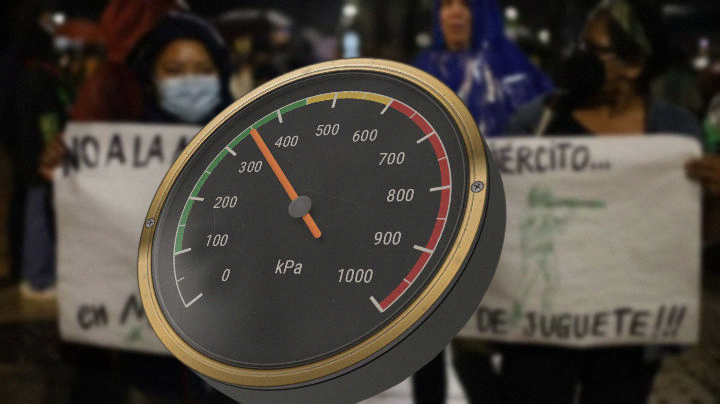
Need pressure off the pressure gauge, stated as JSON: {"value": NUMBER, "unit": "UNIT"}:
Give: {"value": 350, "unit": "kPa"}
